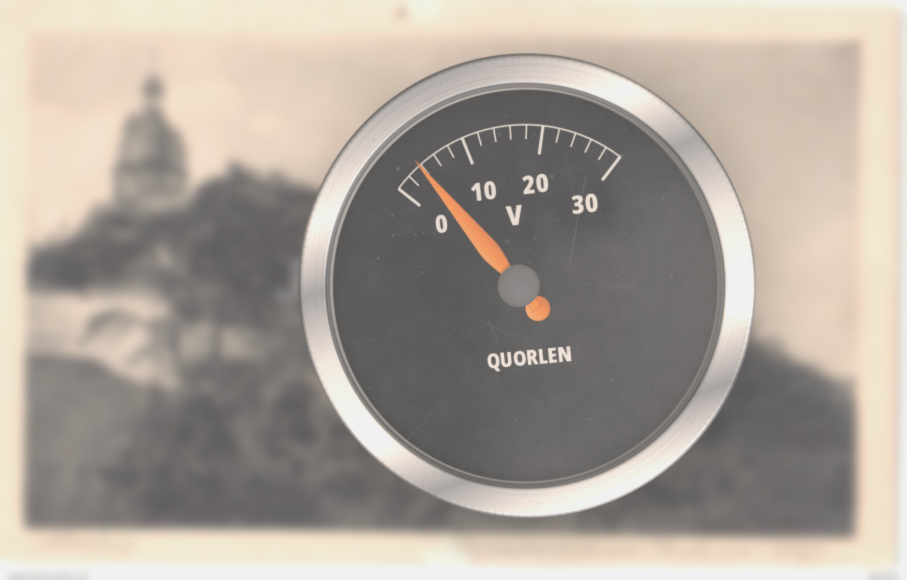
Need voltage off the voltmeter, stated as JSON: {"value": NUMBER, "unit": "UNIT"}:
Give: {"value": 4, "unit": "V"}
